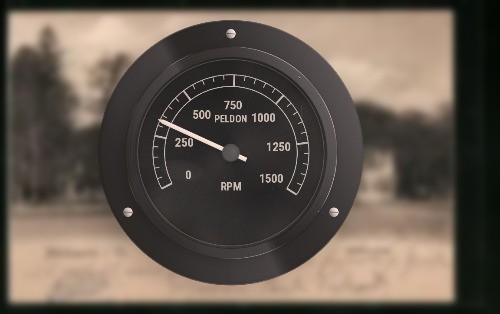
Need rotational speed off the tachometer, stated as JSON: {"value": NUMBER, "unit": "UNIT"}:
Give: {"value": 325, "unit": "rpm"}
